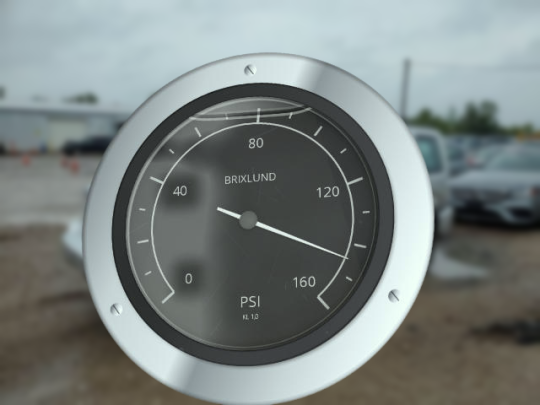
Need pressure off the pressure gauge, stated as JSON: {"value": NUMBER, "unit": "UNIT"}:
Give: {"value": 145, "unit": "psi"}
